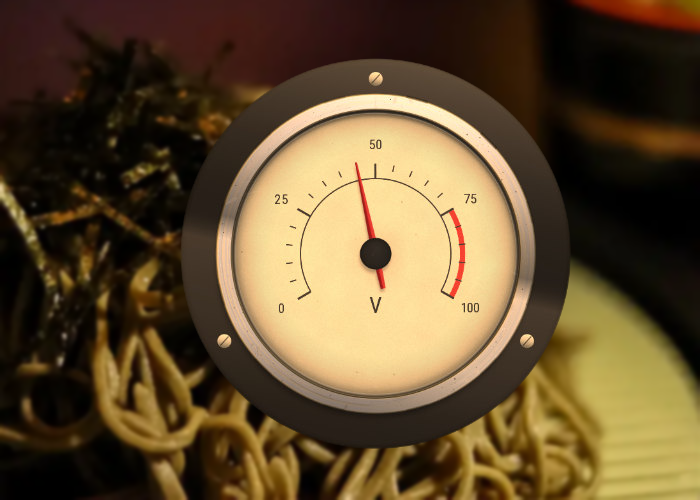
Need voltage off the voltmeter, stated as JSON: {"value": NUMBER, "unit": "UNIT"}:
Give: {"value": 45, "unit": "V"}
